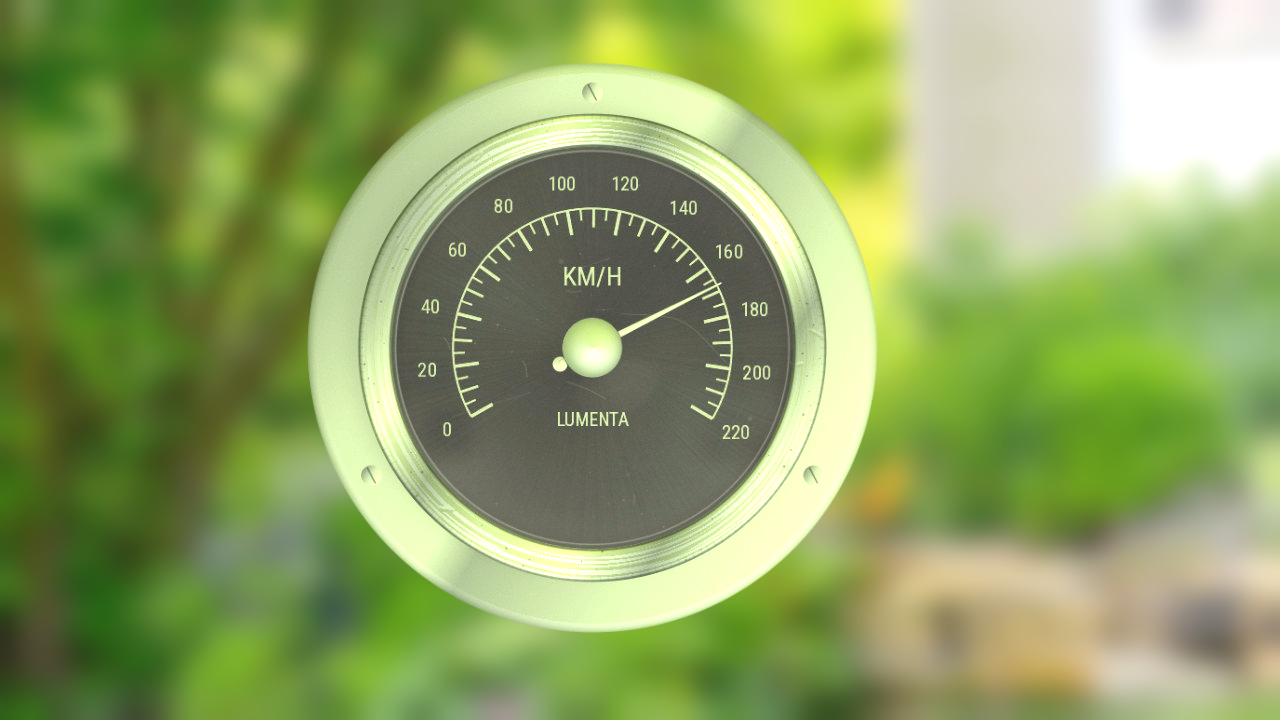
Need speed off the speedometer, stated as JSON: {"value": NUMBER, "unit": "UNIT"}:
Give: {"value": 167.5, "unit": "km/h"}
